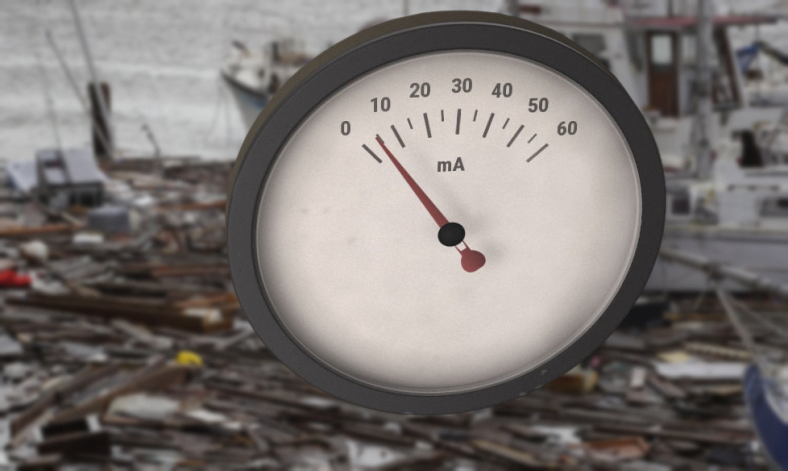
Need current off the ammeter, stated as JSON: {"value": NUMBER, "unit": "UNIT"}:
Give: {"value": 5, "unit": "mA"}
